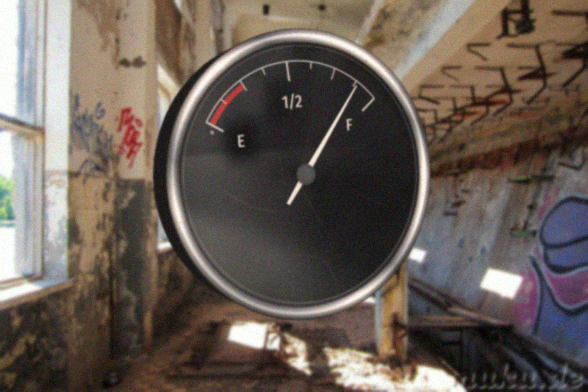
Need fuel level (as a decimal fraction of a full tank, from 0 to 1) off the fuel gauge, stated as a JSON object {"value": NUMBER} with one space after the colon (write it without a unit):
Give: {"value": 0.875}
